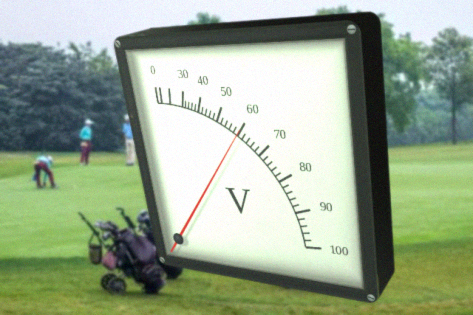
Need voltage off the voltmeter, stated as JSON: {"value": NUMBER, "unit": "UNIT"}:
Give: {"value": 60, "unit": "V"}
